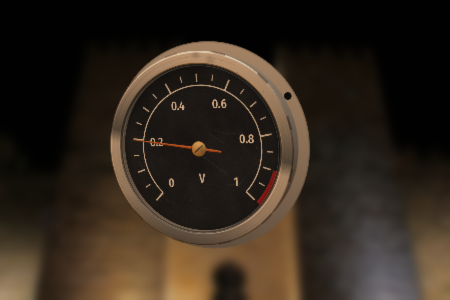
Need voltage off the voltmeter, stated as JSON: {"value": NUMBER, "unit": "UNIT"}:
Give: {"value": 0.2, "unit": "V"}
